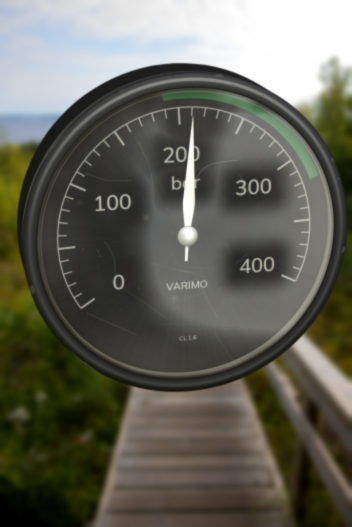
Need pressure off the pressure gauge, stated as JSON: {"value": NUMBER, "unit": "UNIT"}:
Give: {"value": 210, "unit": "bar"}
